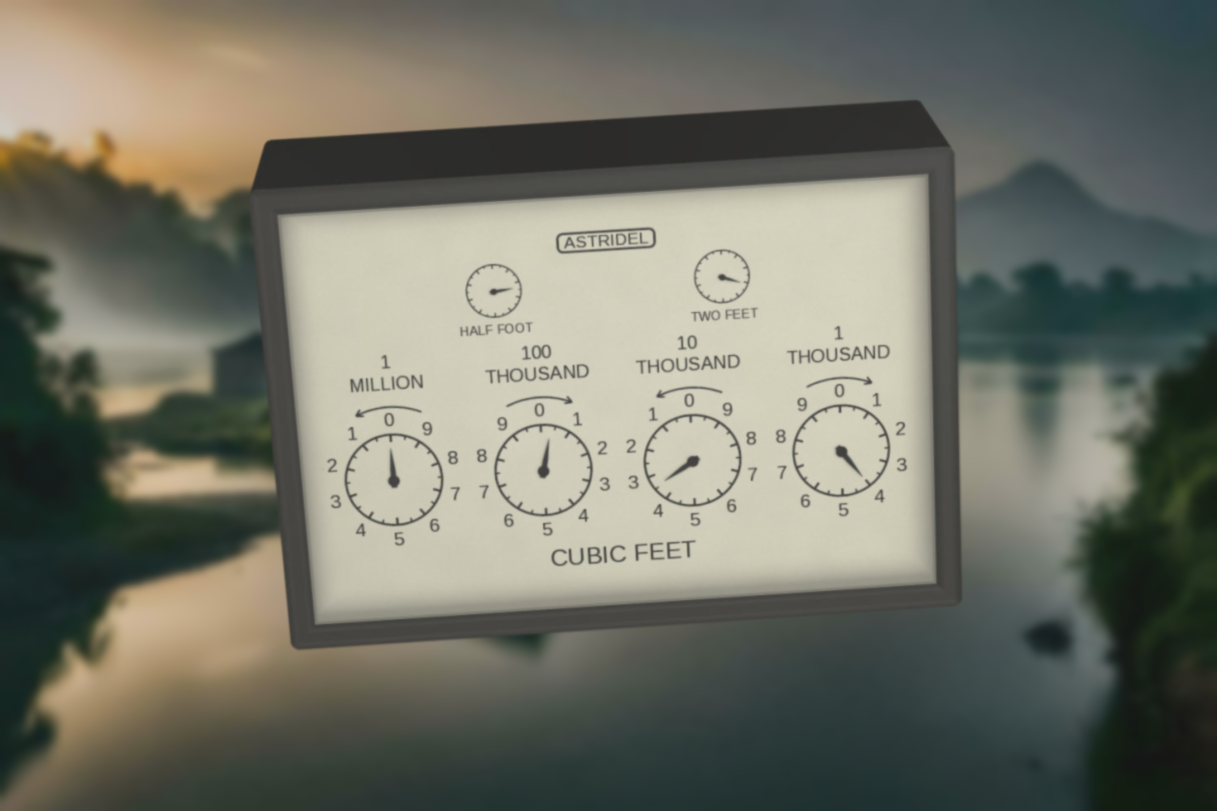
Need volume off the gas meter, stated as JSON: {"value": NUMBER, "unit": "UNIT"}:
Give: {"value": 3400, "unit": "ft³"}
